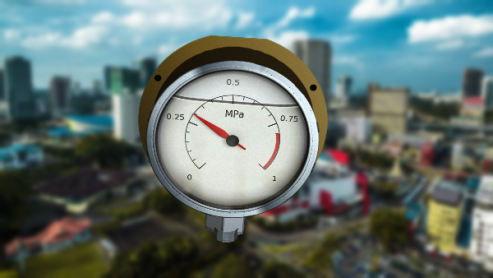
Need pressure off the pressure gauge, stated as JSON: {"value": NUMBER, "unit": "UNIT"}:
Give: {"value": 0.3, "unit": "MPa"}
